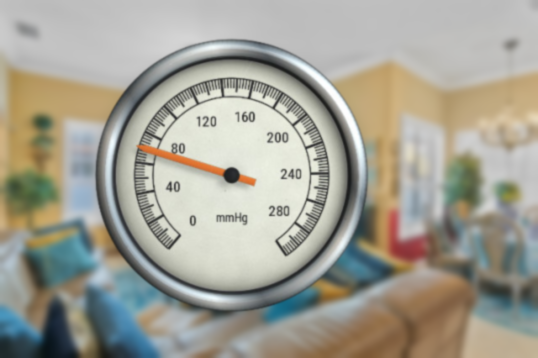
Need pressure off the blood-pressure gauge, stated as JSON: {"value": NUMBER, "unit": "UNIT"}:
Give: {"value": 70, "unit": "mmHg"}
